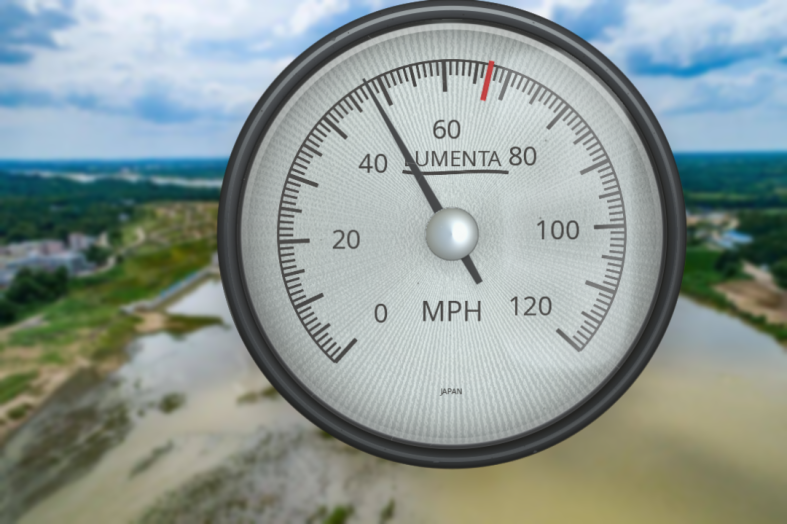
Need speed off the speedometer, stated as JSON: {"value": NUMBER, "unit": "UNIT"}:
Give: {"value": 48, "unit": "mph"}
